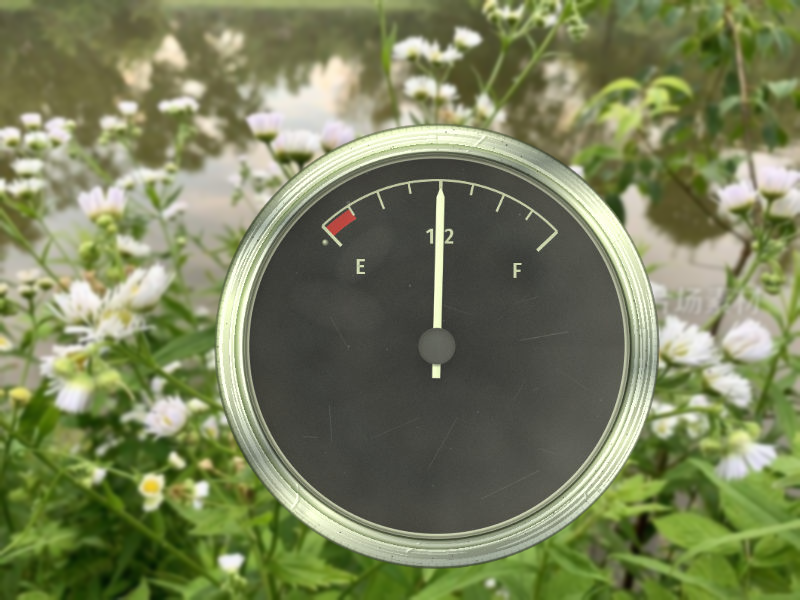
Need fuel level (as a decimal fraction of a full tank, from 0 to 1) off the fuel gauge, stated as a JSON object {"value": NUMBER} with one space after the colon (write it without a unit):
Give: {"value": 0.5}
